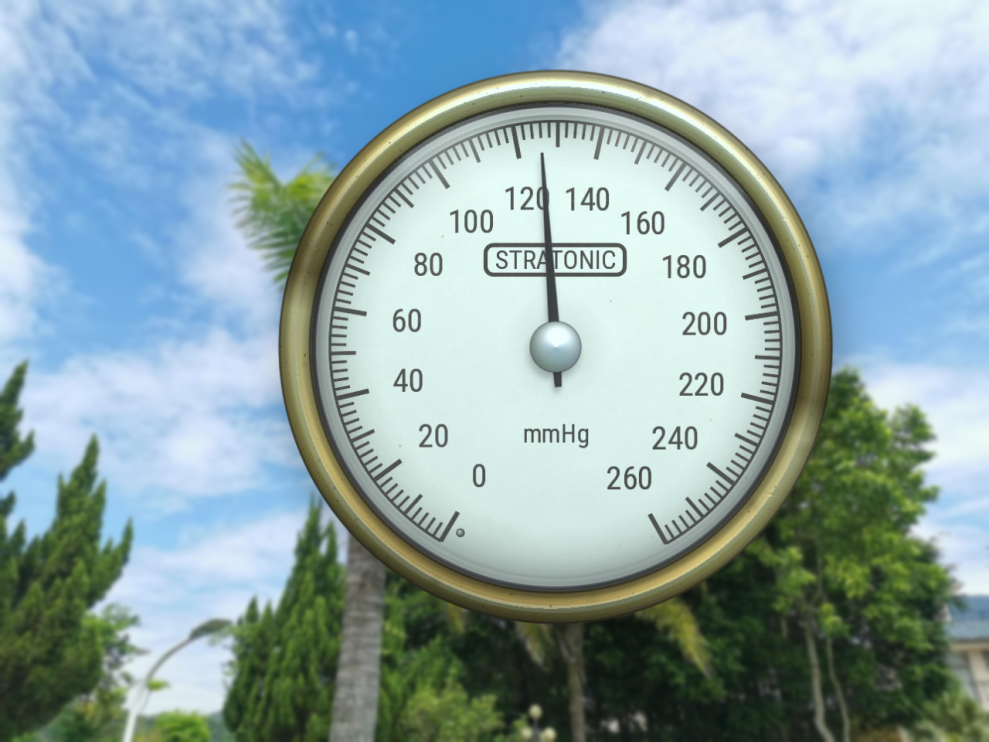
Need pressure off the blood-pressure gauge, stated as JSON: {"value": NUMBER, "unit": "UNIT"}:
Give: {"value": 126, "unit": "mmHg"}
